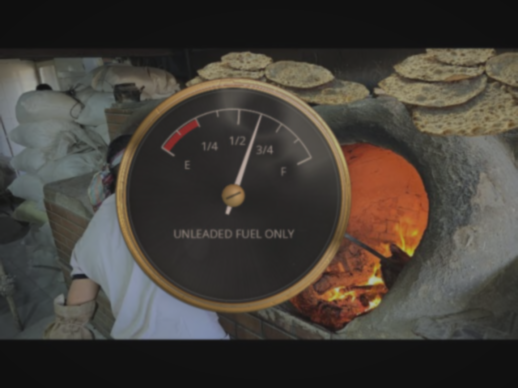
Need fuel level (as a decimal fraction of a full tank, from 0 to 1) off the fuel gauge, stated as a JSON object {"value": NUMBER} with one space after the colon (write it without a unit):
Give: {"value": 0.625}
